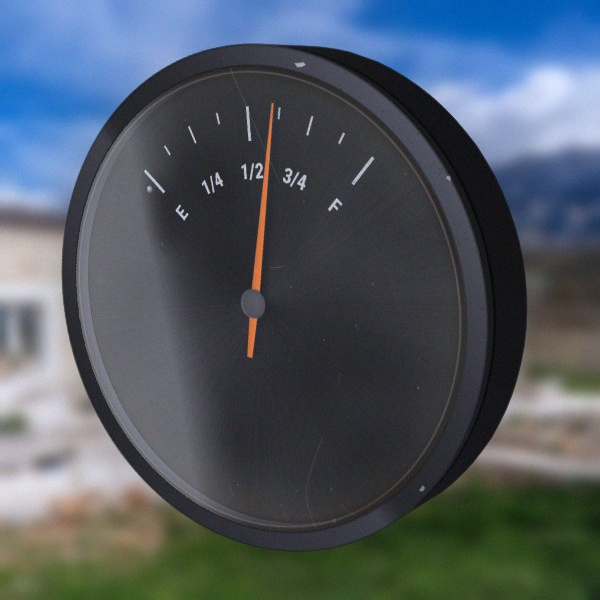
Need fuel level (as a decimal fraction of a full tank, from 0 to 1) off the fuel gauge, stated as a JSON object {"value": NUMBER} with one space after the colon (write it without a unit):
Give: {"value": 0.625}
